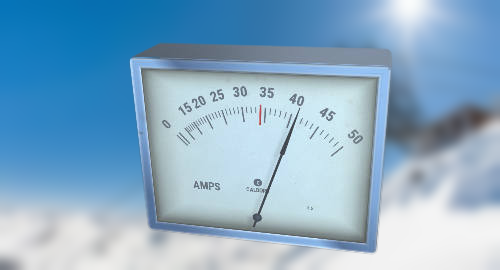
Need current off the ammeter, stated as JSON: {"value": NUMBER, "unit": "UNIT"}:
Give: {"value": 41, "unit": "A"}
